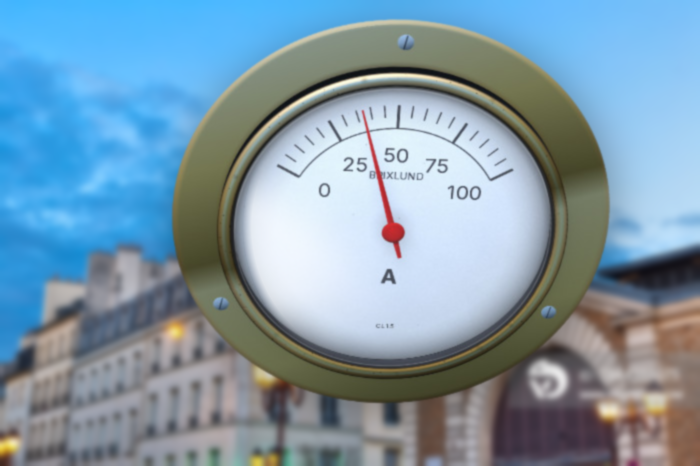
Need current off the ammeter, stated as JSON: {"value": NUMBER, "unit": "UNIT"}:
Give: {"value": 37.5, "unit": "A"}
